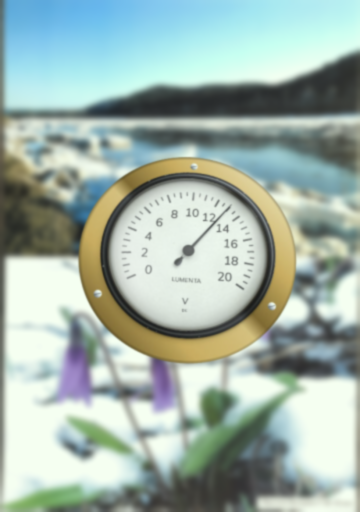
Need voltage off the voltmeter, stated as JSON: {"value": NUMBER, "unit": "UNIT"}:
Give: {"value": 13, "unit": "V"}
